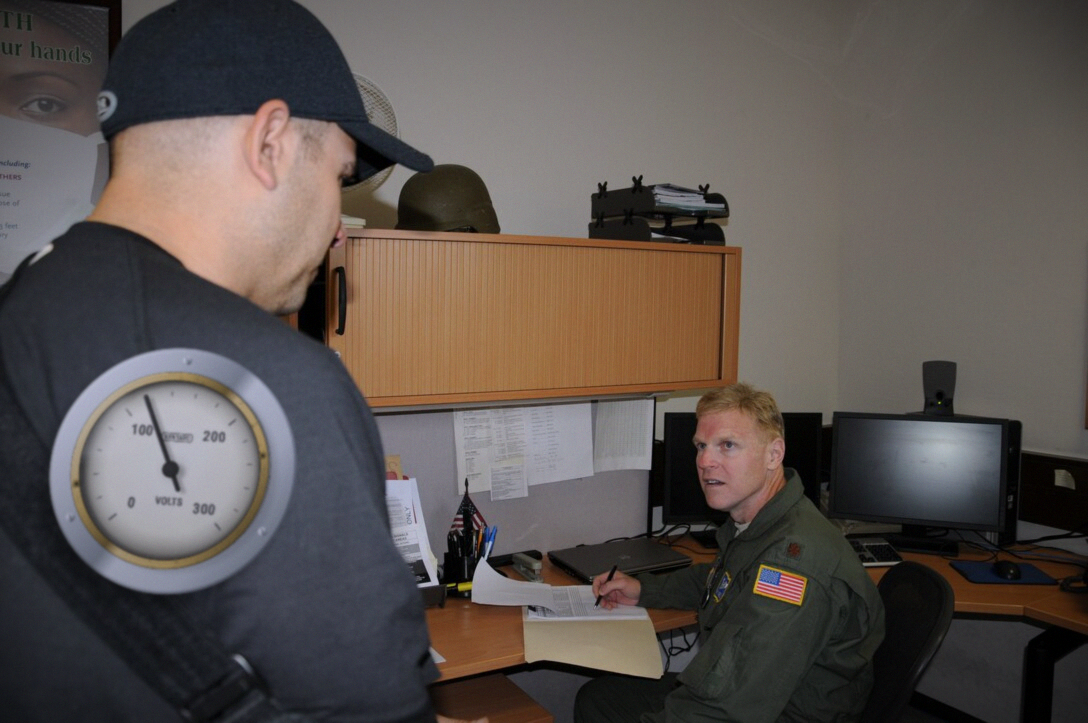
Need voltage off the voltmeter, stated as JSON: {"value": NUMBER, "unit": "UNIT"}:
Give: {"value": 120, "unit": "V"}
